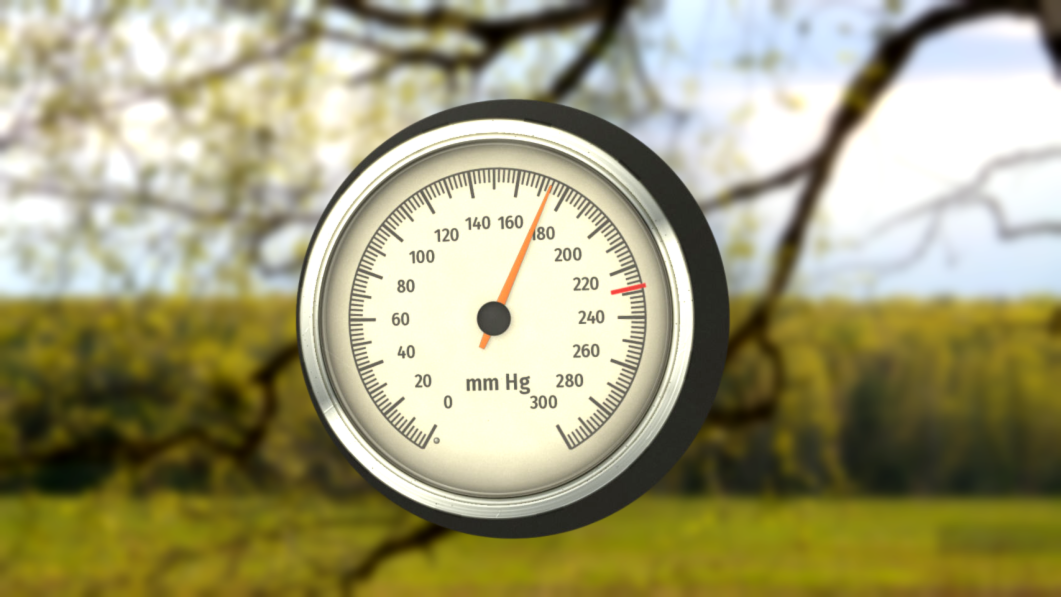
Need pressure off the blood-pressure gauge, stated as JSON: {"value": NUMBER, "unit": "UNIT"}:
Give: {"value": 174, "unit": "mmHg"}
